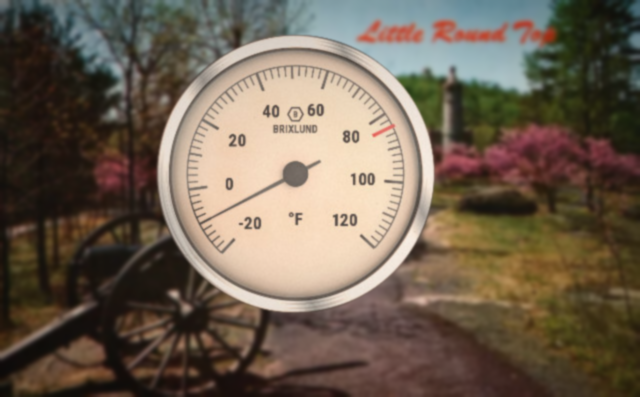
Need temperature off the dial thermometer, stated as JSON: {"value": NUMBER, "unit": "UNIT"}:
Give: {"value": -10, "unit": "°F"}
